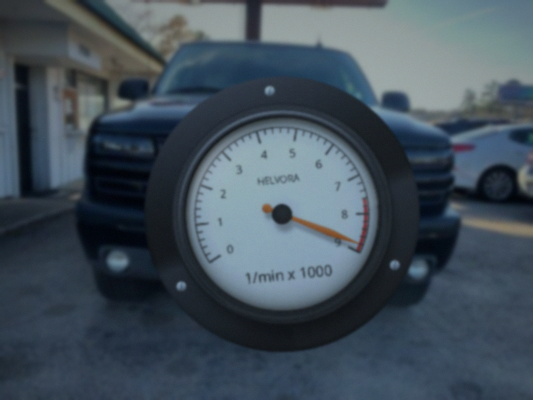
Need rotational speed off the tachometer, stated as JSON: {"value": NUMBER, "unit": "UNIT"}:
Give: {"value": 8800, "unit": "rpm"}
